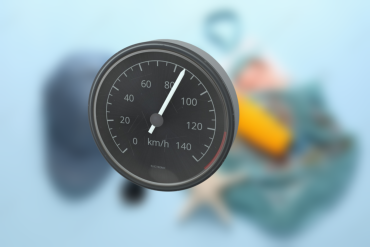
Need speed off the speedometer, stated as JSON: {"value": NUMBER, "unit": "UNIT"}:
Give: {"value": 85, "unit": "km/h"}
